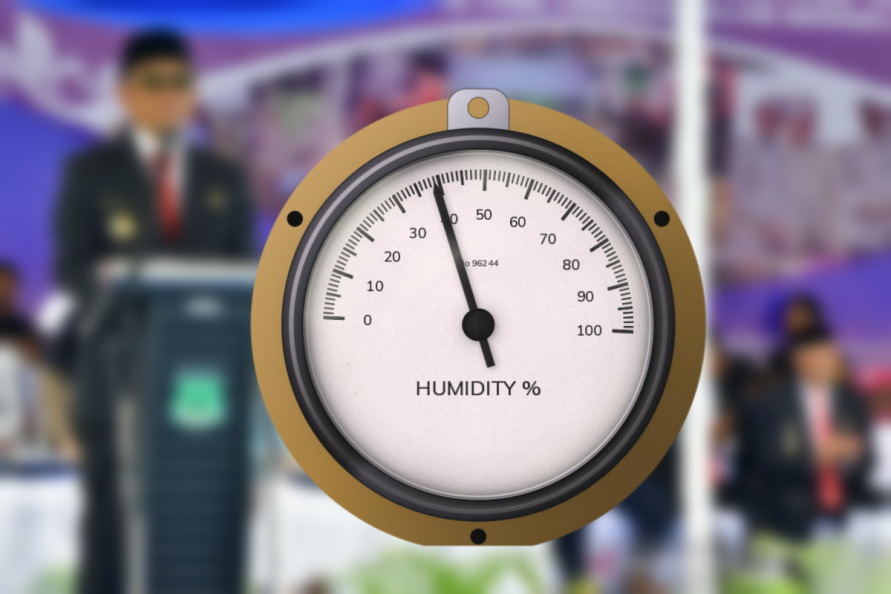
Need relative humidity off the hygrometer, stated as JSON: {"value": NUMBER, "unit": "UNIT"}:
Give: {"value": 39, "unit": "%"}
